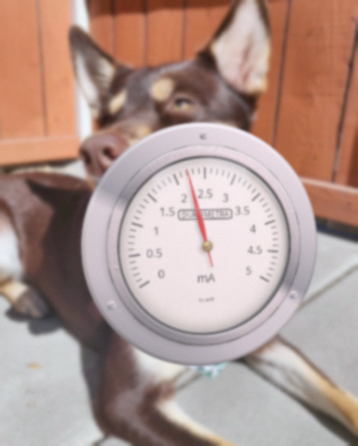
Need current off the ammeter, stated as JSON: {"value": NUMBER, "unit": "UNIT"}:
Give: {"value": 2.2, "unit": "mA"}
